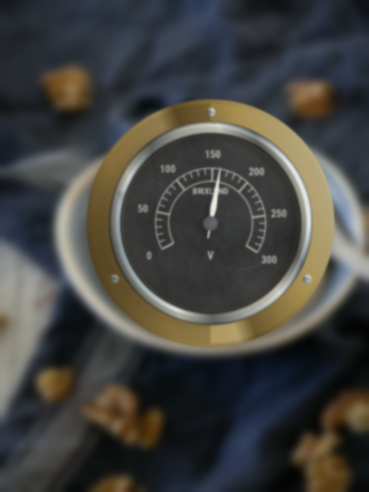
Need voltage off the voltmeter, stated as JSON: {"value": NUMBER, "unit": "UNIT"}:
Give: {"value": 160, "unit": "V"}
